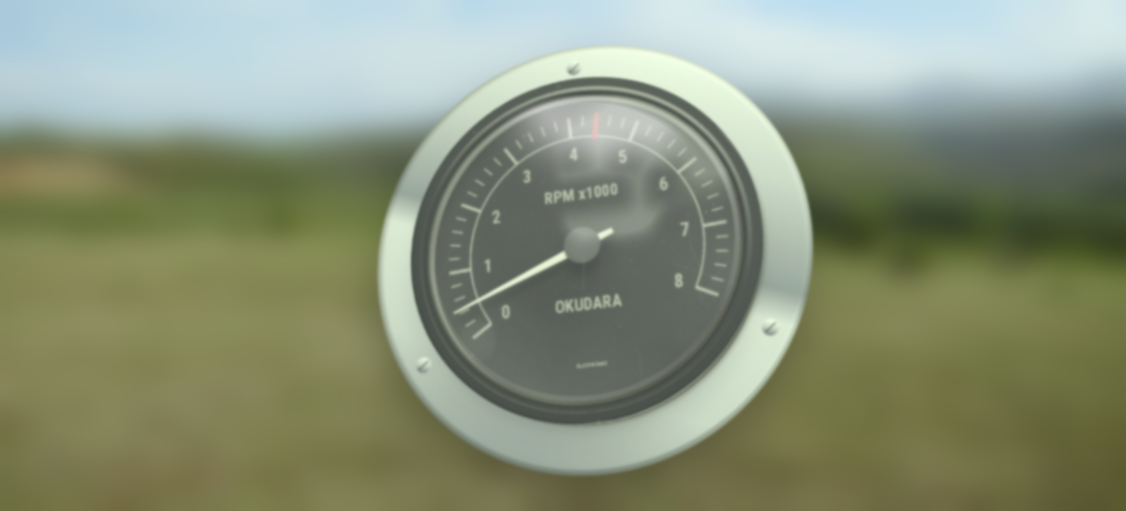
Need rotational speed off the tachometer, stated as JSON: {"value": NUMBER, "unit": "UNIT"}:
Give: {"value": 400, "unit": "rpm"}
